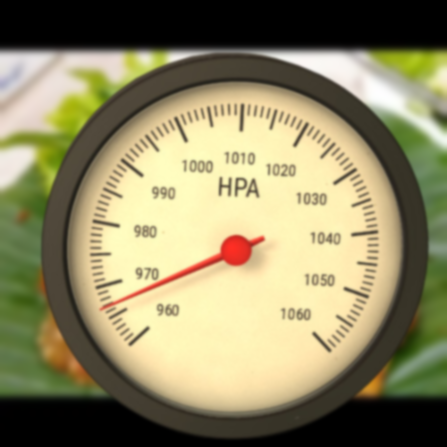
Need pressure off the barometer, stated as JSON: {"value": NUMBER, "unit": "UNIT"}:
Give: {"value": 967, "unit": "hPa"}
